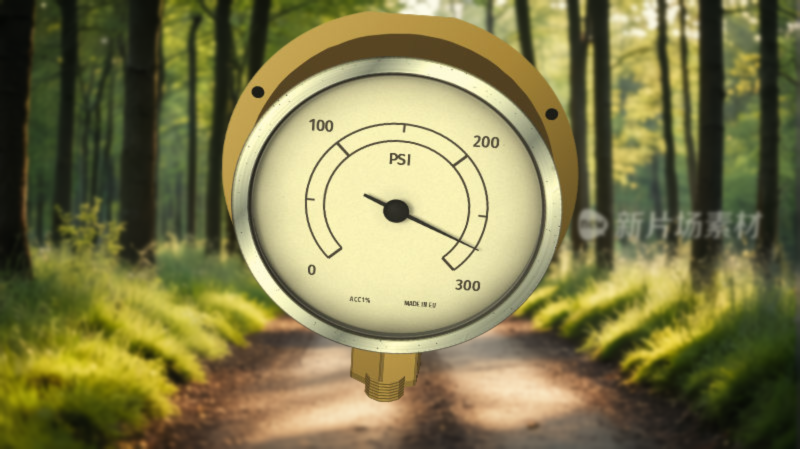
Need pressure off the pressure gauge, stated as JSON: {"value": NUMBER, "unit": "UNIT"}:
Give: {"value": 275, "unit": "psi"}
